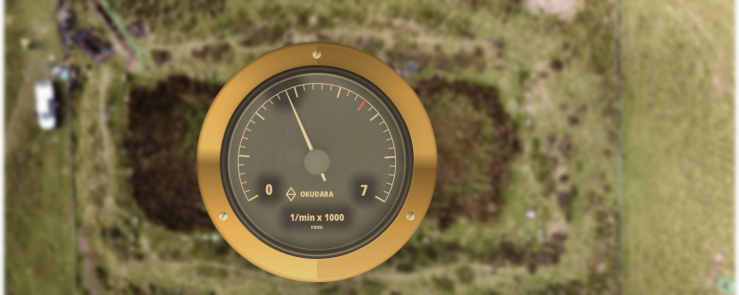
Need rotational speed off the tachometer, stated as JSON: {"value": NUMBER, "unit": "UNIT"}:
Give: {"value": 2800, "unit": "rpm"}
